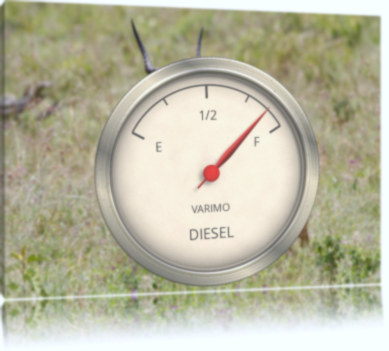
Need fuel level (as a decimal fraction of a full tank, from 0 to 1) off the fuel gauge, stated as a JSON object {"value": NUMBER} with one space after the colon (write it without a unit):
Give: {"value": 0.875}
